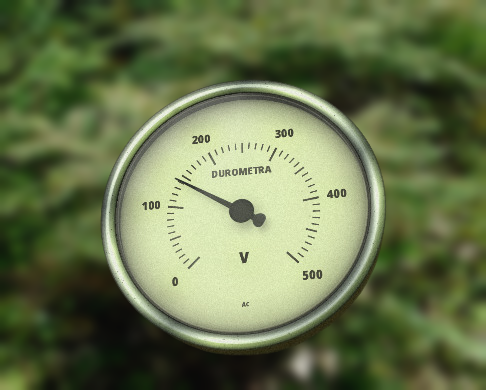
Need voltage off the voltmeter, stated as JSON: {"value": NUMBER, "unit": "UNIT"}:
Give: {"value": 140, "unit": "V"}
